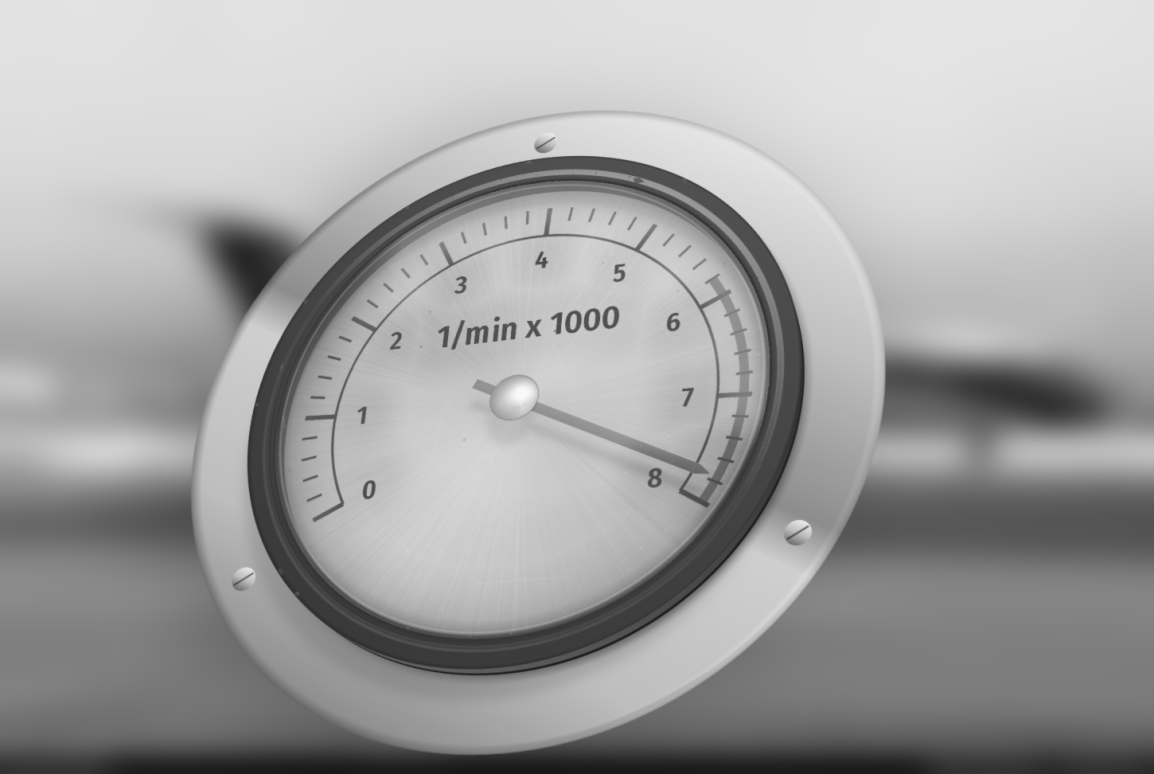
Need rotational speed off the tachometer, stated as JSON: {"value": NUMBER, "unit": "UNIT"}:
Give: {"value": 7800, "unit": "rpm"}
